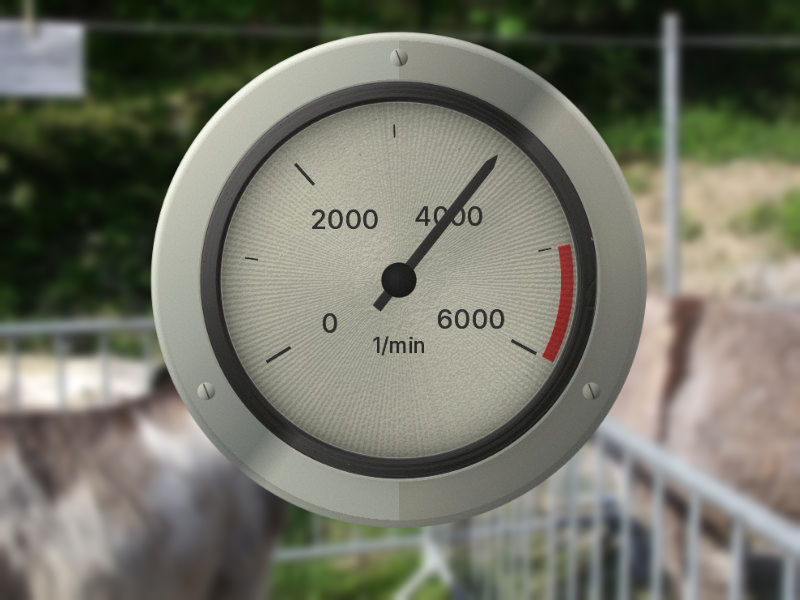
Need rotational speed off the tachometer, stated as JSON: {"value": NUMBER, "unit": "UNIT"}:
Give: {"value": 4000, "unit": "rpm"}
